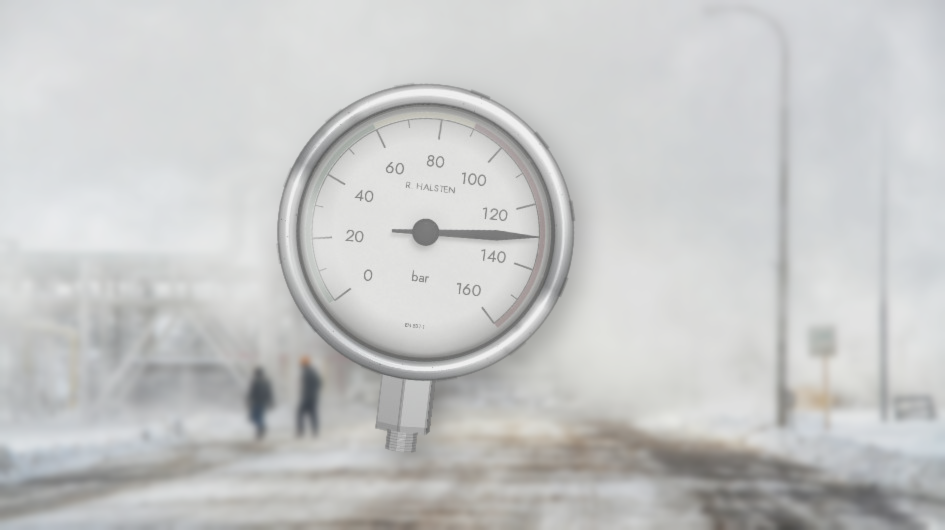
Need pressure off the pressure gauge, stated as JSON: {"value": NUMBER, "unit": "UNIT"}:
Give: {"value": 130, "unit": "bar"}
